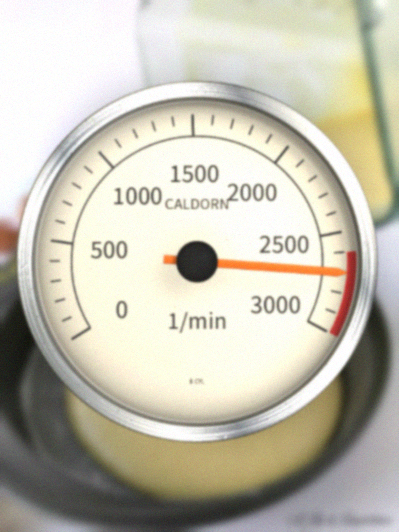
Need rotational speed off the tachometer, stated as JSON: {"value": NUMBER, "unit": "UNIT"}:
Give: {"value": 2700, "unit": "rpm"}
